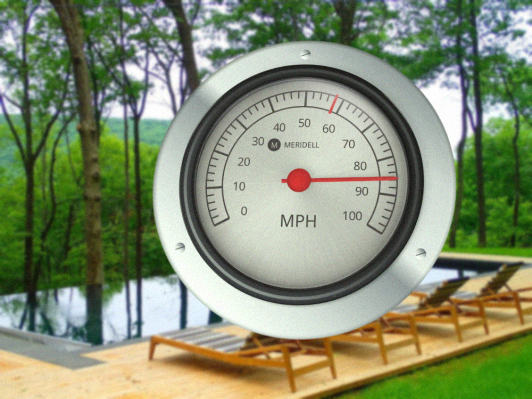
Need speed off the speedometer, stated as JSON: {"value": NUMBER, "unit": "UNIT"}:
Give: {"value": 86, "unit": "mph"}
